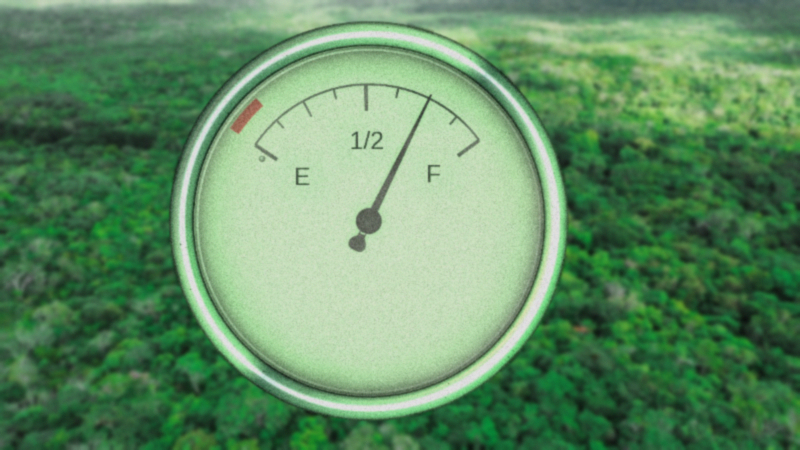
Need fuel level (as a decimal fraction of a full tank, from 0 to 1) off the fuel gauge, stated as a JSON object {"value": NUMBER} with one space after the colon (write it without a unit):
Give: {"value": 0.75}
